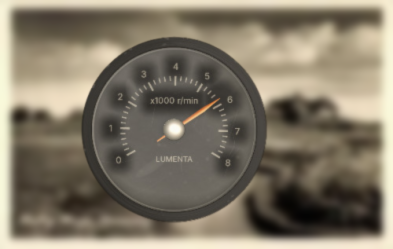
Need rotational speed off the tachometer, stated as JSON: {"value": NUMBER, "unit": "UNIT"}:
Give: {"value": 5800, "unit": "rpm"}
